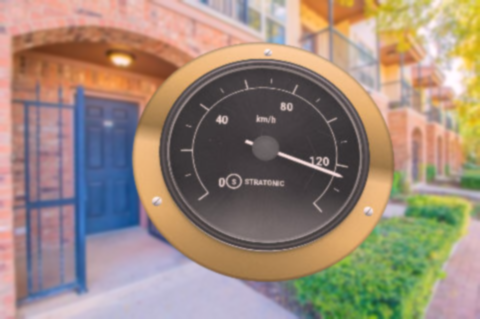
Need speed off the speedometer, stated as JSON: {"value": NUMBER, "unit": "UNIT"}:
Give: {"value": 125, "unit": "km/h"}
